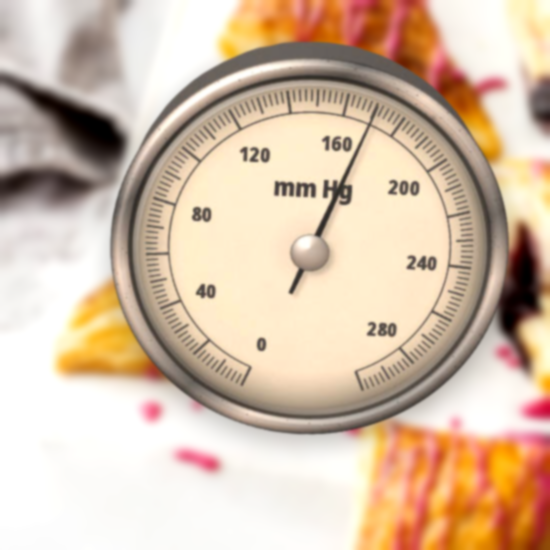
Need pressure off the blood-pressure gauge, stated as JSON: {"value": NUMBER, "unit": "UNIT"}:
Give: {"value": 170, "unit": "mmHg"}
